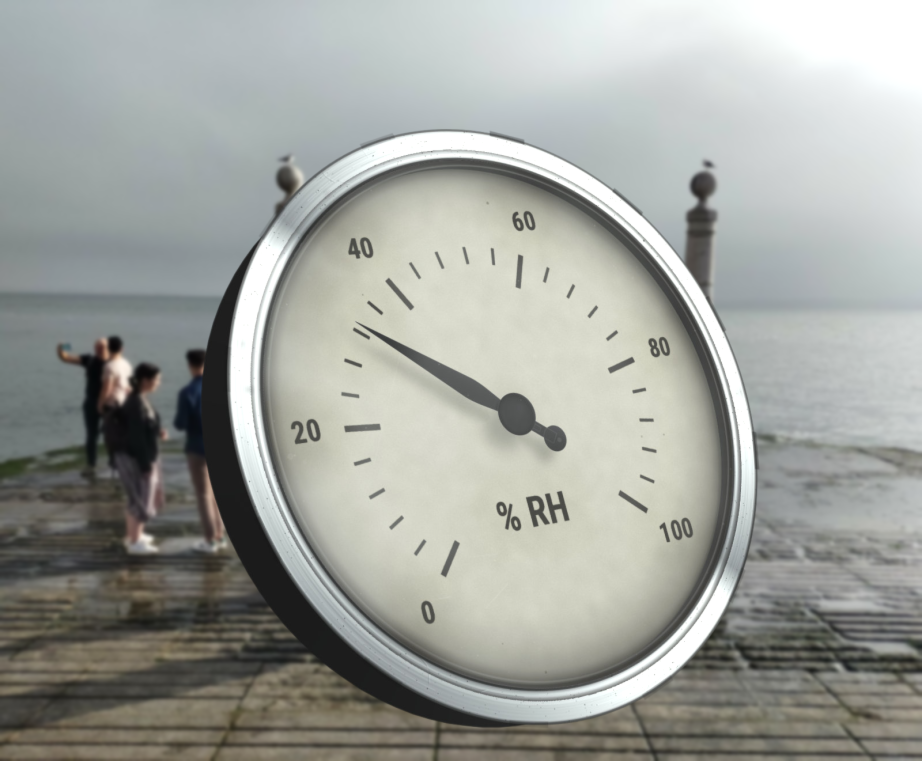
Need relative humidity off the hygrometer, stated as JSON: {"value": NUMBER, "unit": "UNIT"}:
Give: {"value": 32, "unit": "%"}
